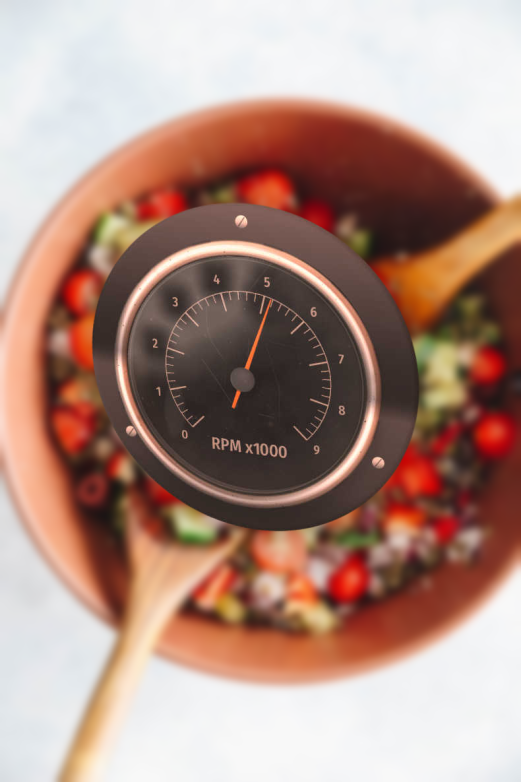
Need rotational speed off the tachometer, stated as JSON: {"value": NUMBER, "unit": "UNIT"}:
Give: {"value": 5200, "unit": "rpm"}
